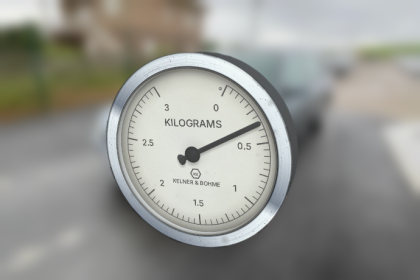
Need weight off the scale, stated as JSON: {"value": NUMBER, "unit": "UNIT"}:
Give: {"value": 0.35, "unit": "kg"}
